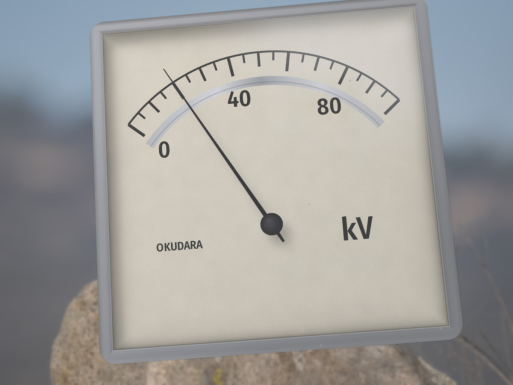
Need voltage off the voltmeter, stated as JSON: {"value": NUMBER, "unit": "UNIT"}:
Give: {"value": 20, "unit": "kV"}
